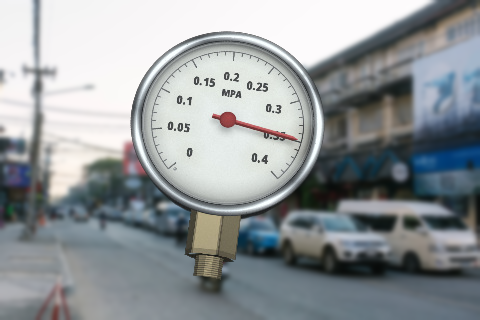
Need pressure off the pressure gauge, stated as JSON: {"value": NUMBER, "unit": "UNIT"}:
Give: {"value": 0.35, "unit": "MPa"}
